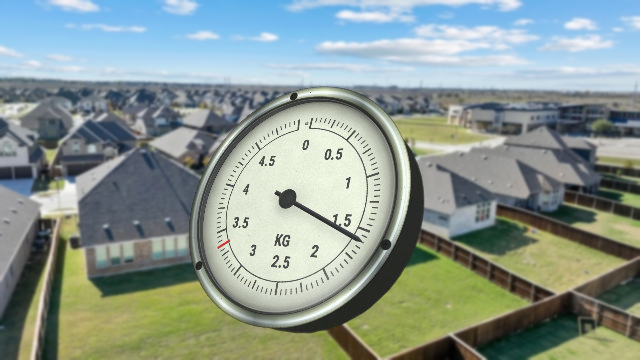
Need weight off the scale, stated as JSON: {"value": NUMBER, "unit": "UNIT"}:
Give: {"value": 1.6, "unit": "kg"}
